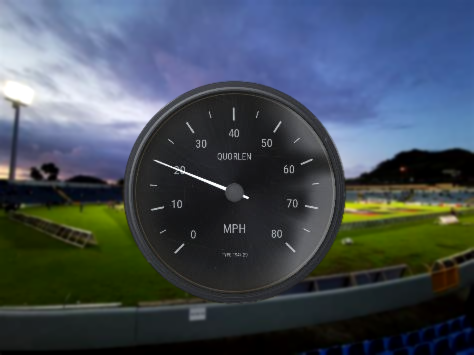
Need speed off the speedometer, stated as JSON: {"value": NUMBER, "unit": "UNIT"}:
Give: {"value": 20, "unit": "mph"}
